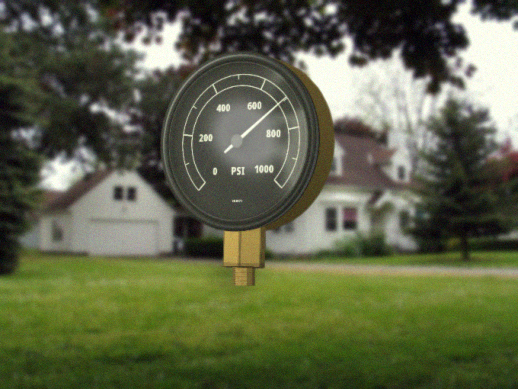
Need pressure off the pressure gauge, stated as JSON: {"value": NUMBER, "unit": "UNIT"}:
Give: {"value": 700, "unit": "psi"}
